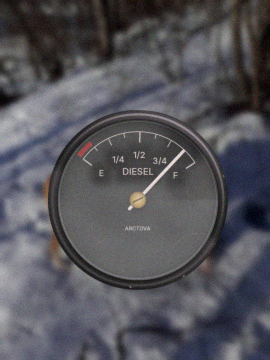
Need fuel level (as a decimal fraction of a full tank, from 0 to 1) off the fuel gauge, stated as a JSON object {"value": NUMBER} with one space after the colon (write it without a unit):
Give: {"value": 0.875}
